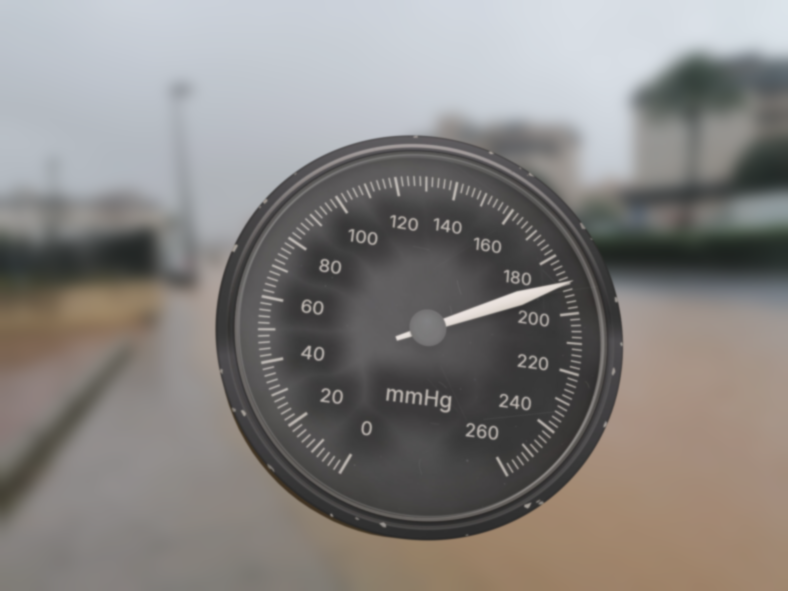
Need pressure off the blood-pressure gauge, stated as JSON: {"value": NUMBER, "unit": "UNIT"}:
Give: {"value": 190, "unit": "mmHg"}
